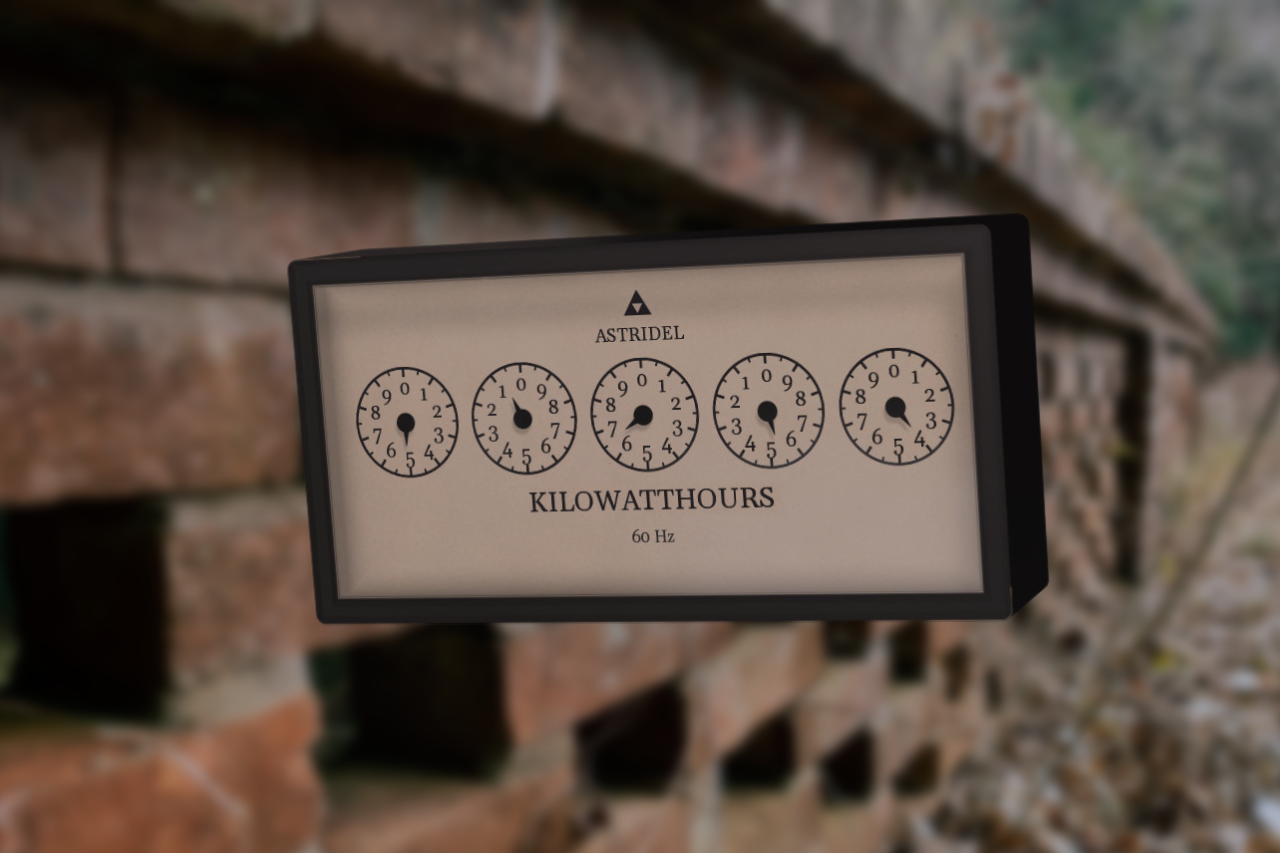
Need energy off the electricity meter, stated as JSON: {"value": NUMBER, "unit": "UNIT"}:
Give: {"value": 50654, "unit": "kWh"}
